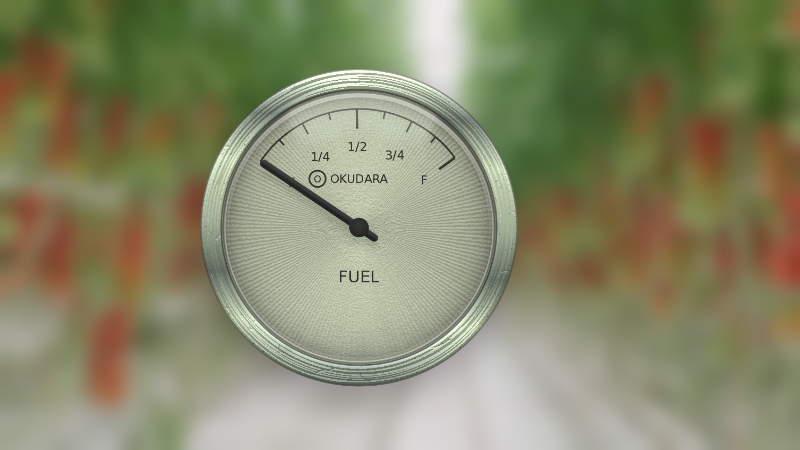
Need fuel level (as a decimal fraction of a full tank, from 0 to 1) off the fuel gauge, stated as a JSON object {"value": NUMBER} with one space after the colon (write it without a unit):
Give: {"value": 0}
